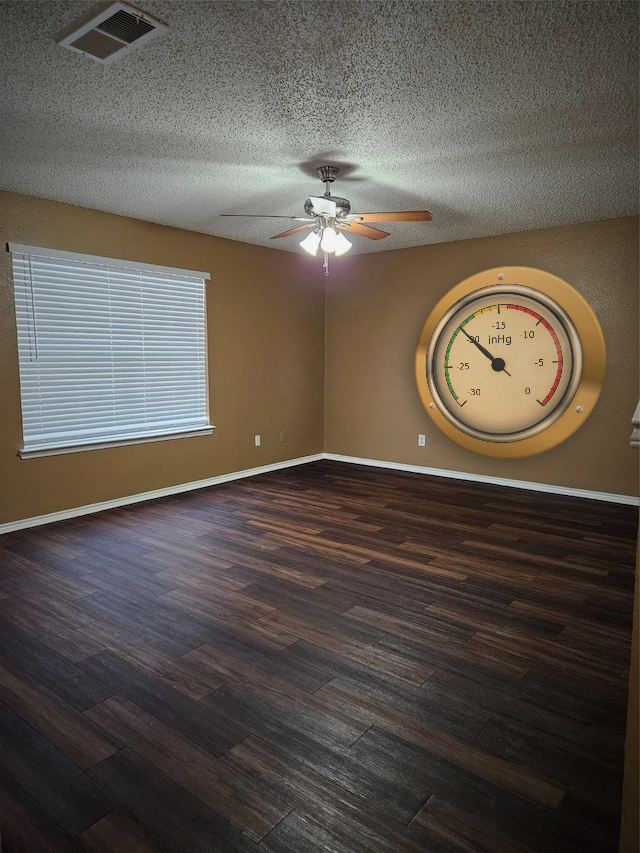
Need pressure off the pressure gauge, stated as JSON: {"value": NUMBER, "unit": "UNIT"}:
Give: {"value": -20, "unit": "inHg"}
